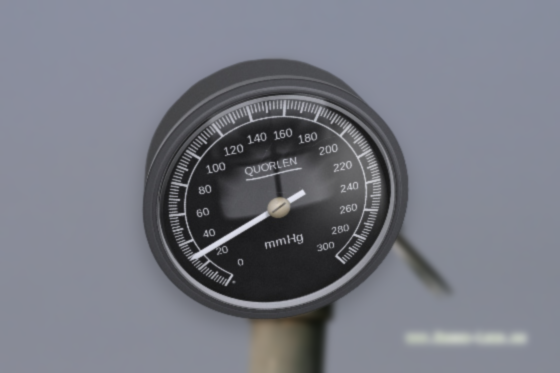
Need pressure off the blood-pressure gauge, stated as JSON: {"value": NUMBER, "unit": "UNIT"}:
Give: {"value": 30, "unit": "mmHg"}
